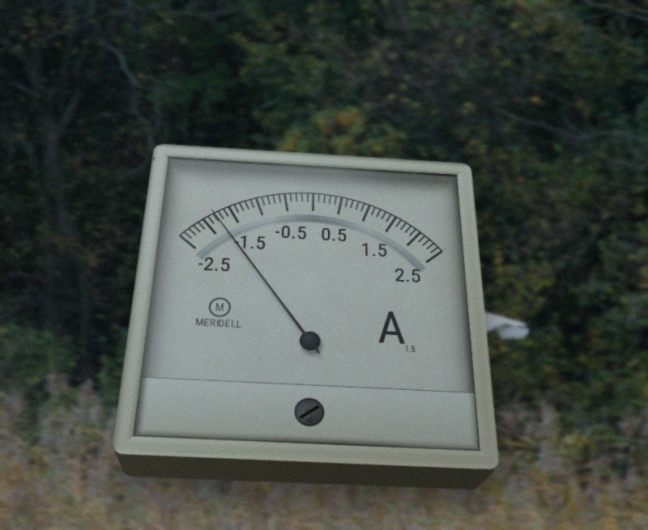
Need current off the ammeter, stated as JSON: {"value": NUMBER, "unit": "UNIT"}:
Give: {"value": -1.8, "unit": "A"}
